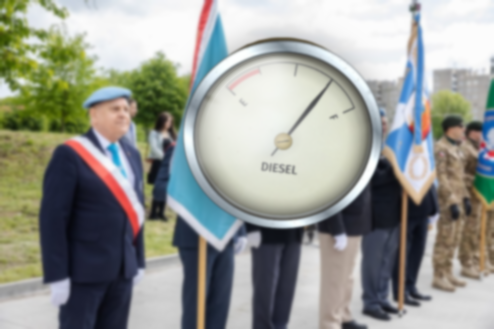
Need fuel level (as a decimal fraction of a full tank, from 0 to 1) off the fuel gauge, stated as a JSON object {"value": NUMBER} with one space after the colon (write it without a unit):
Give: {"value": 0.75}
